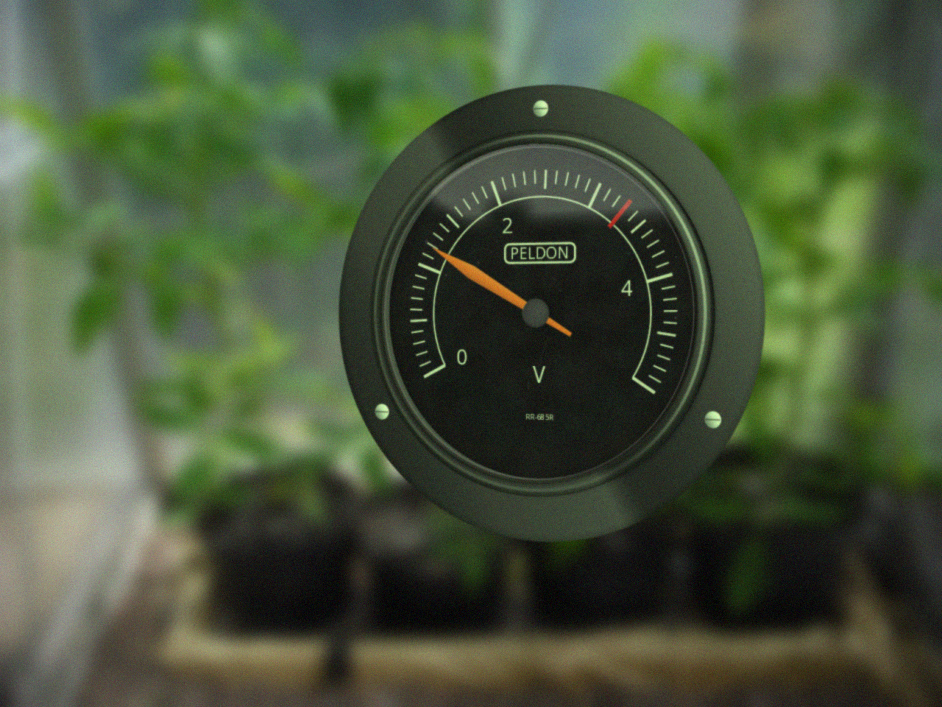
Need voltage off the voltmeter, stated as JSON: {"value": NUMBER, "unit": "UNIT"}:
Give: {"value": 1.2, "unit": "V"}
